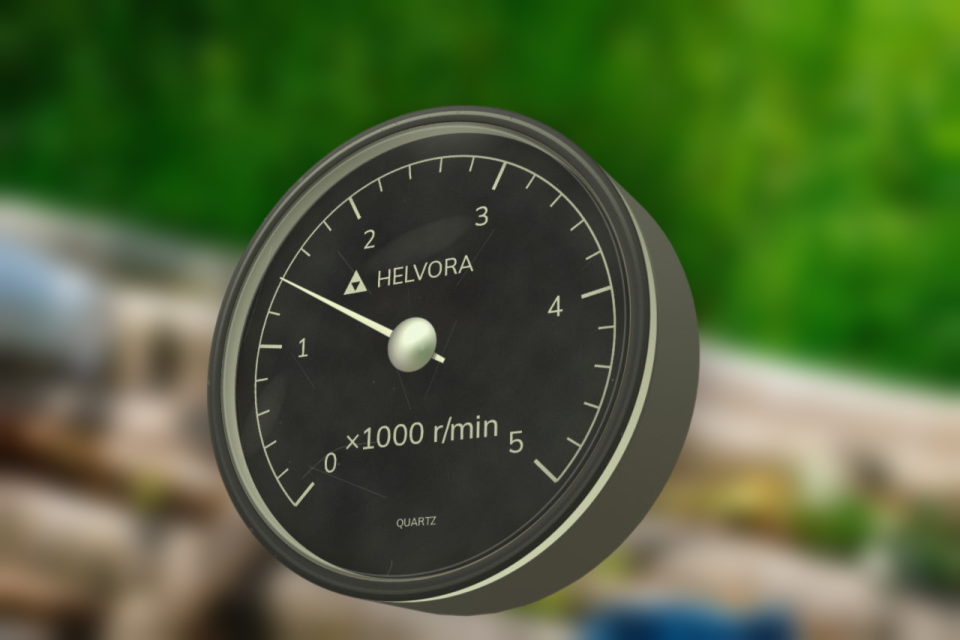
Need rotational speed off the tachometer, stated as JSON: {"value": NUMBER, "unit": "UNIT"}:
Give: {"value": 1400, "unit": "rpm"}
